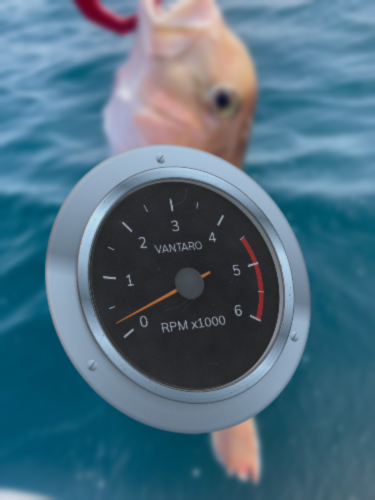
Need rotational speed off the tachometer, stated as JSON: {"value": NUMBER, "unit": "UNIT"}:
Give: {"value": 250, "unit": "rpm"}
